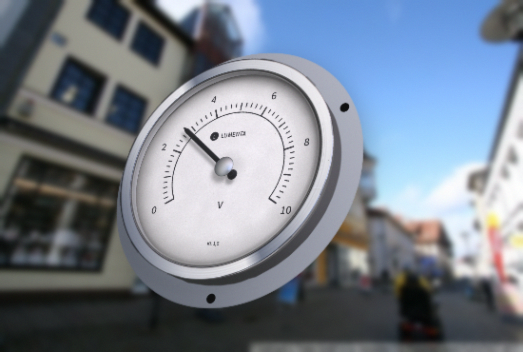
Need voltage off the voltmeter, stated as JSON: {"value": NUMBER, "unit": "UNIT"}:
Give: {"value": 2.8, "unit": "V"}
